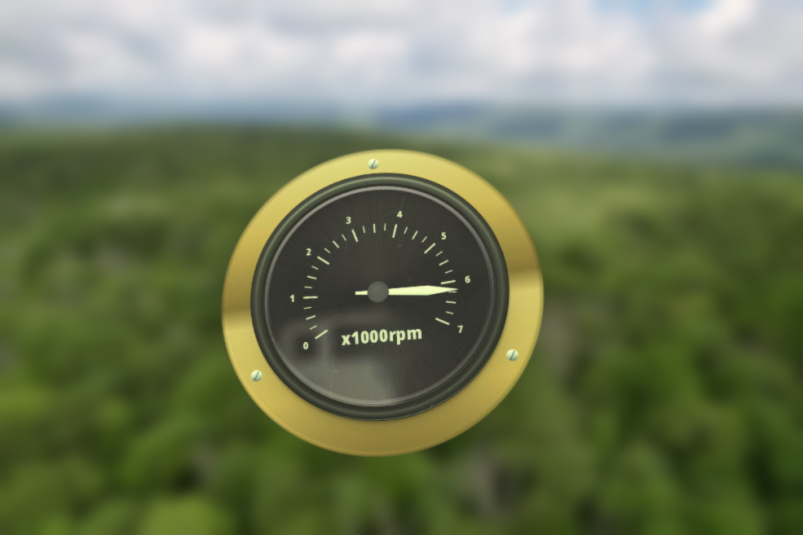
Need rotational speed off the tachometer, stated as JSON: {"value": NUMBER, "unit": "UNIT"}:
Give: {"value": 6250, "unit": "rpm"}
